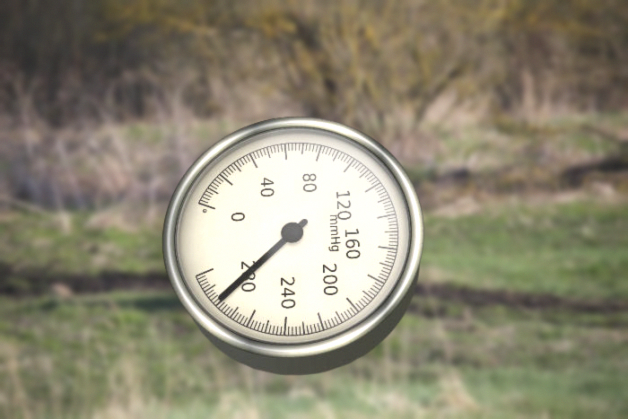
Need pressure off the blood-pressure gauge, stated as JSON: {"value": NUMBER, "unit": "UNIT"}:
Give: {"value": 280, "unit": "mmHg"}
